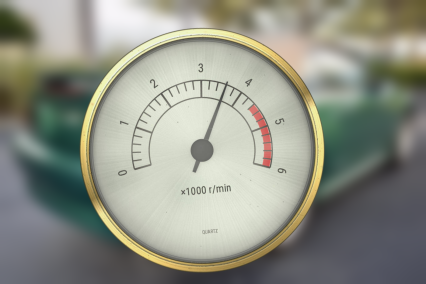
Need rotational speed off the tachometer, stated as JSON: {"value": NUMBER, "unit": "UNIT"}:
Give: {"value": 3600, "unit": "rpm"}
